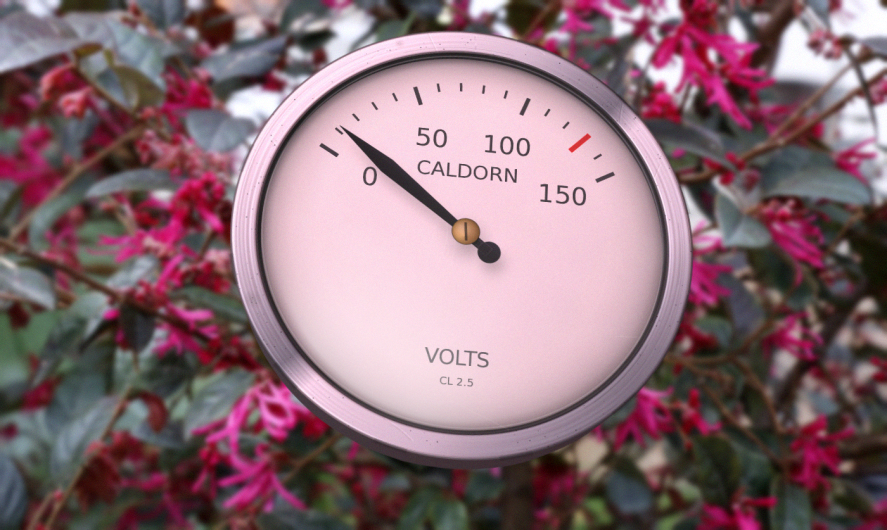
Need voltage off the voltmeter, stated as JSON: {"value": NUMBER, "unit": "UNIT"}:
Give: {"value": 10, "unit": "V"}
